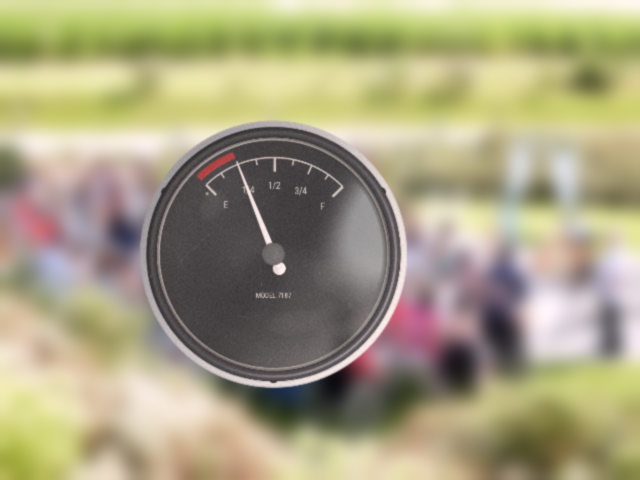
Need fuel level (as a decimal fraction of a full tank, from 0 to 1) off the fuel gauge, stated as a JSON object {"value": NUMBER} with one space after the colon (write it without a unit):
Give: {"value": 0.25}
